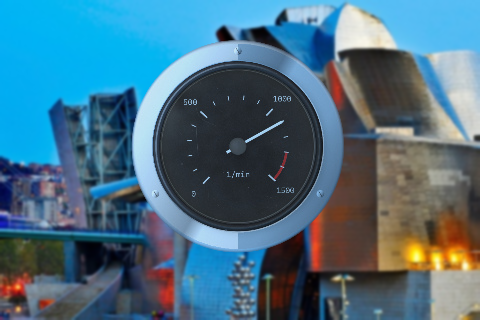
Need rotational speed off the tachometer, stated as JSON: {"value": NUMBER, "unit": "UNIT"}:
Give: {"value": 1100, "unit": "rpm"}
